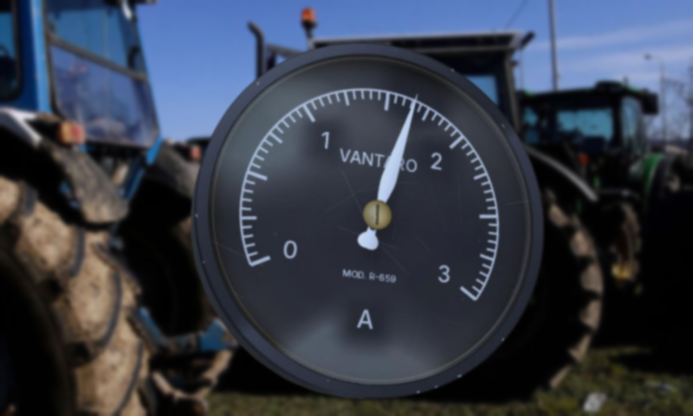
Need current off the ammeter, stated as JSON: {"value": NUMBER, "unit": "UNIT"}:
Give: {"value": 1.65, "unit": "A"}
